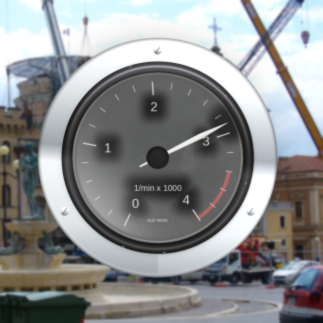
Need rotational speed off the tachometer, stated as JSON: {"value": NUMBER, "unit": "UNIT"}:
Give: {"value": 2900, "unit": "rpm"}
